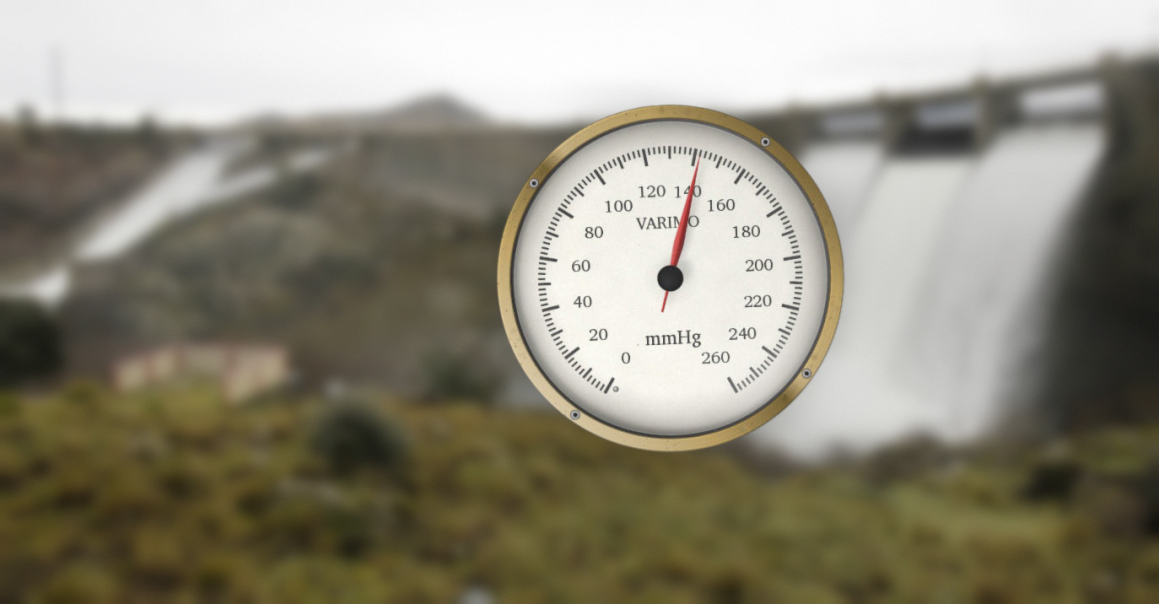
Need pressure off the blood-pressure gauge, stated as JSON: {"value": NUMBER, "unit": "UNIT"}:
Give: {"value": 142, "unit": "mmHg"}
